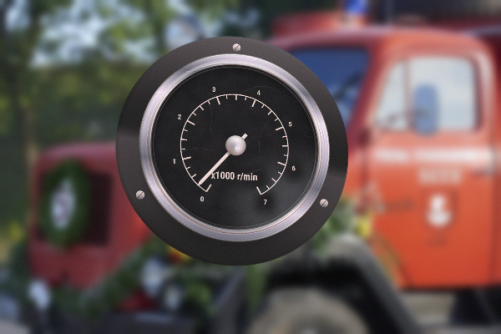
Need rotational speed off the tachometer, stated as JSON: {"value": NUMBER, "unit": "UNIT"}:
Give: {"value": 250, "unit": "rpm"}
